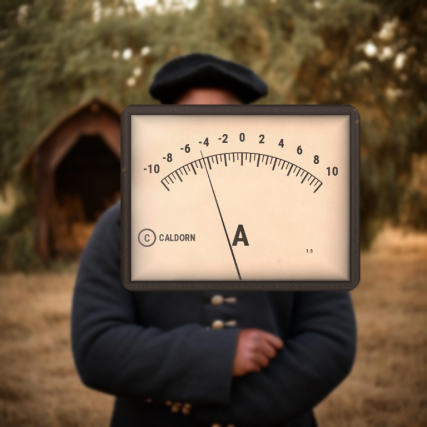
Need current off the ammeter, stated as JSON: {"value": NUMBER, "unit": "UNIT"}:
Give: {"value": -4.5, "unit": "A"}
